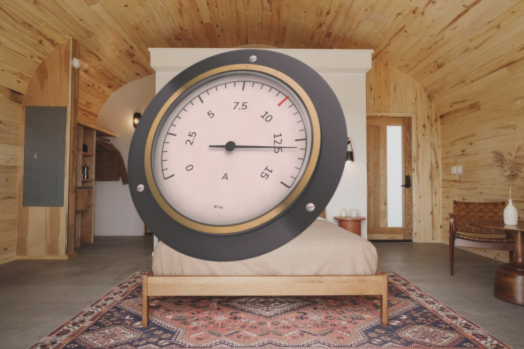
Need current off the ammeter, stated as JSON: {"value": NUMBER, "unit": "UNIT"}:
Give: {"value": 13, "unit": "A"}
